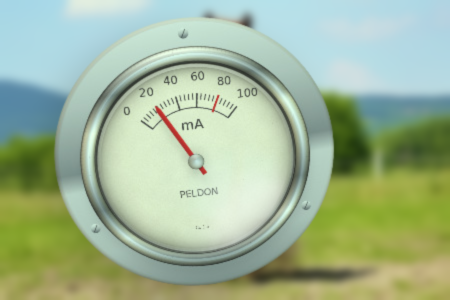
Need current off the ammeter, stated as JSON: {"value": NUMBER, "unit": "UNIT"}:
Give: {"value": 20, "unit": "mA"}
